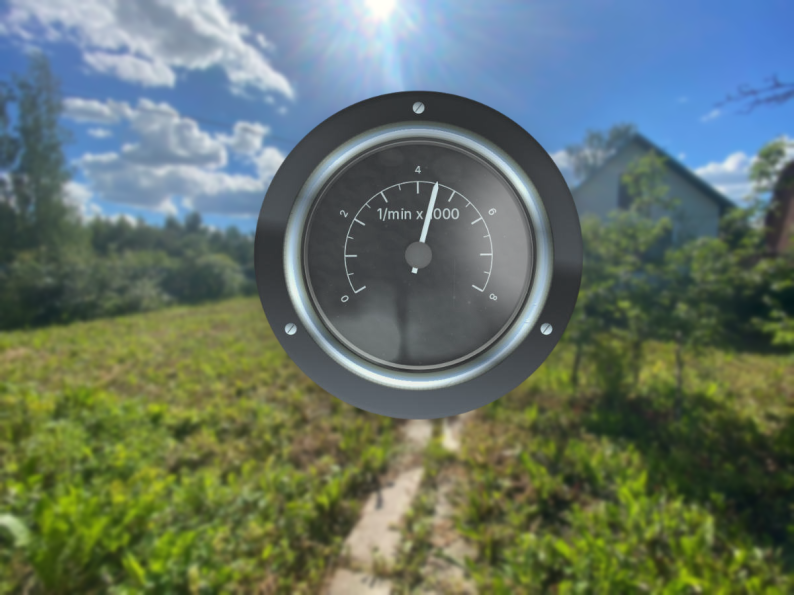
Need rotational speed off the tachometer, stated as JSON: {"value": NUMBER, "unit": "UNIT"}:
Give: {"value": 4500, "unit": "rpm"}
